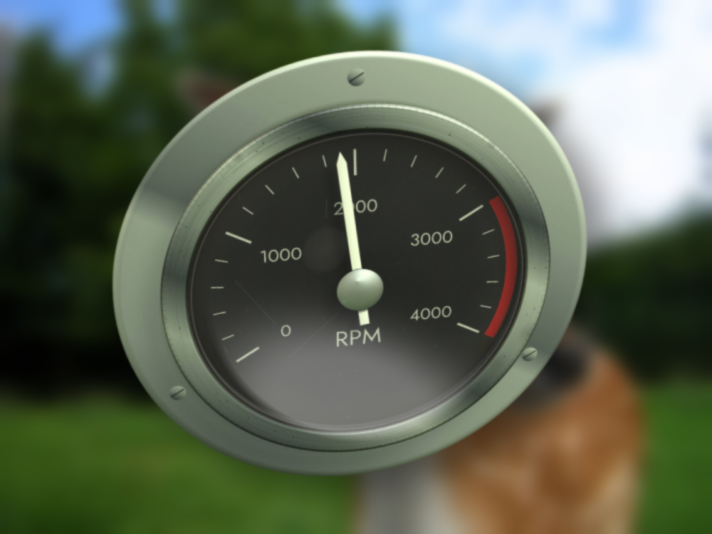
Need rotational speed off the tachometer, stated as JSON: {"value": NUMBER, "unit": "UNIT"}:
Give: {"value": 1900, "unit": "rpm"}
